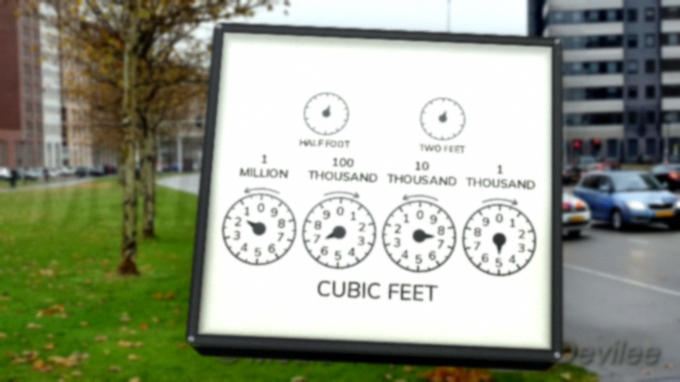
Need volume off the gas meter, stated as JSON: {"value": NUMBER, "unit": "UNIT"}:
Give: {"value": 167500, "unit": "ft³"}
